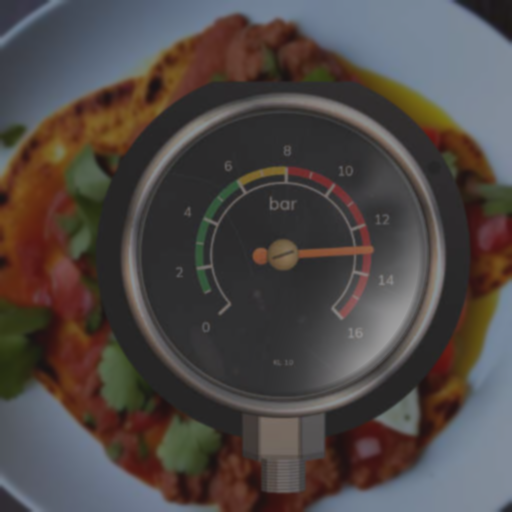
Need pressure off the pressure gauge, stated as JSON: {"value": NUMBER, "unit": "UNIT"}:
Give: {"value": 13, "unit": "bar"}
